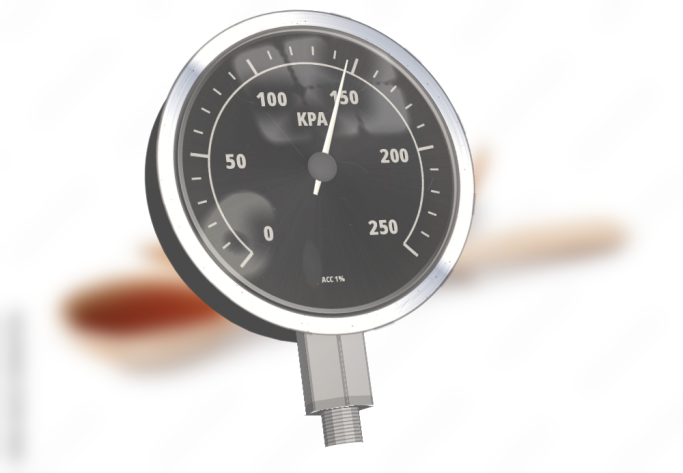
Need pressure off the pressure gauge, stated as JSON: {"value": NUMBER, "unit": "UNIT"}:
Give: {"value": 145, "unit": "kPa"}
